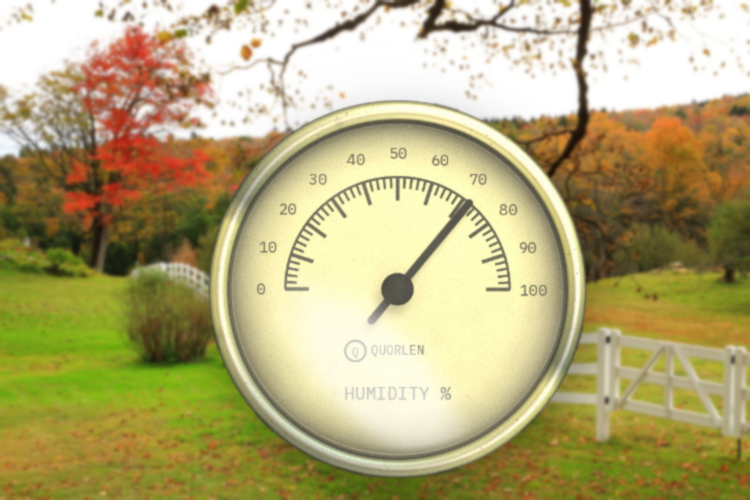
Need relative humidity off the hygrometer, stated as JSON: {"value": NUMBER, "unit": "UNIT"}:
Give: {"value": 72, "unit": "%"}
